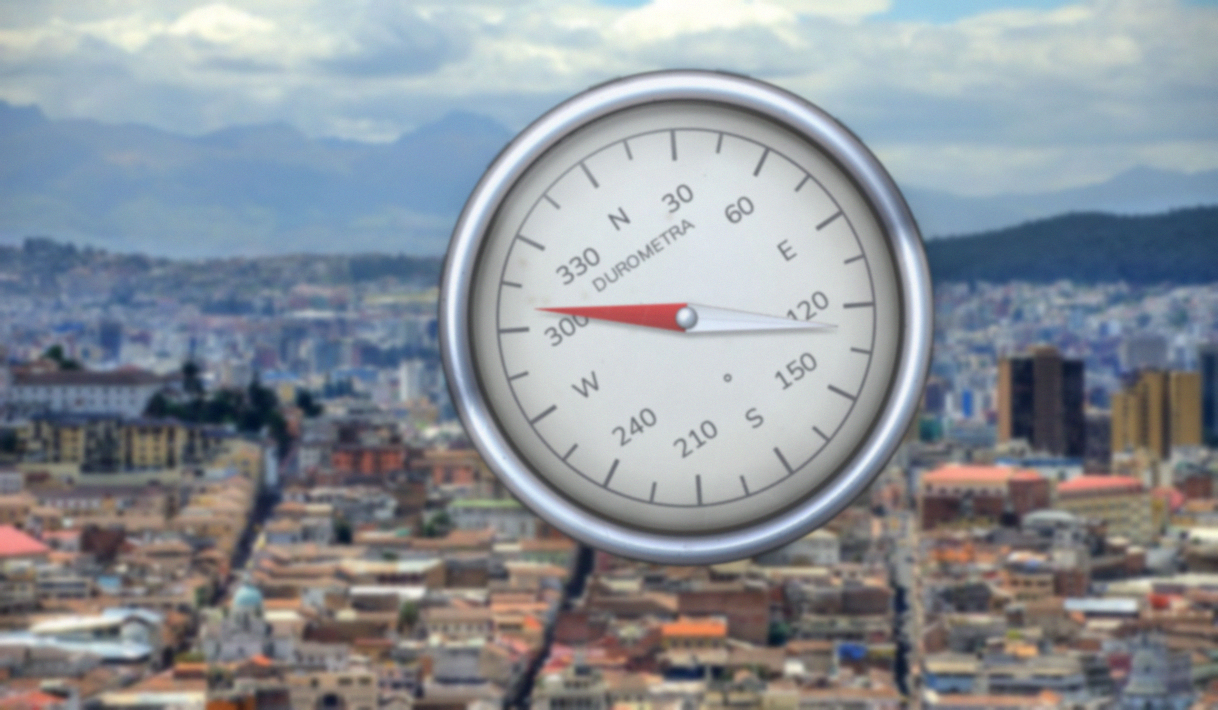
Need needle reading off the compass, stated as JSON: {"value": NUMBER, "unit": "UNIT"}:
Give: {"value": 307.5, "unit": "°"}
